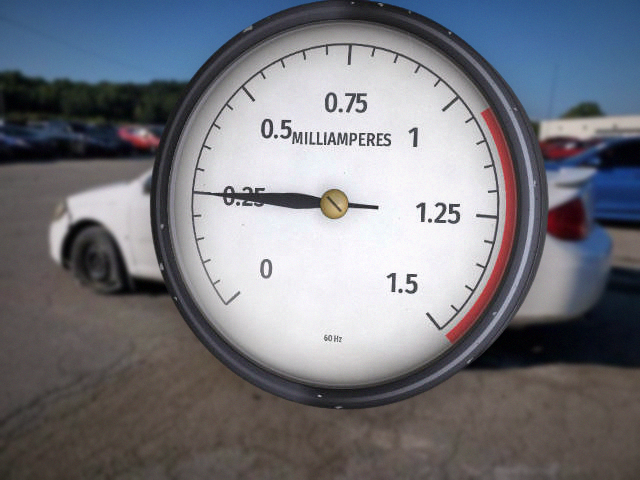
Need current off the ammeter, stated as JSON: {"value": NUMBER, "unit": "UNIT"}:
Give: {"value": 0.25, "unit": "mA"}
